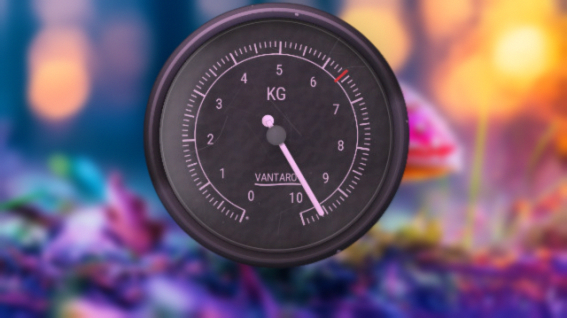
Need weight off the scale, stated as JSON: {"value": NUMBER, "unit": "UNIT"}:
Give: {"value": 9.6, "unit": "kg"}
